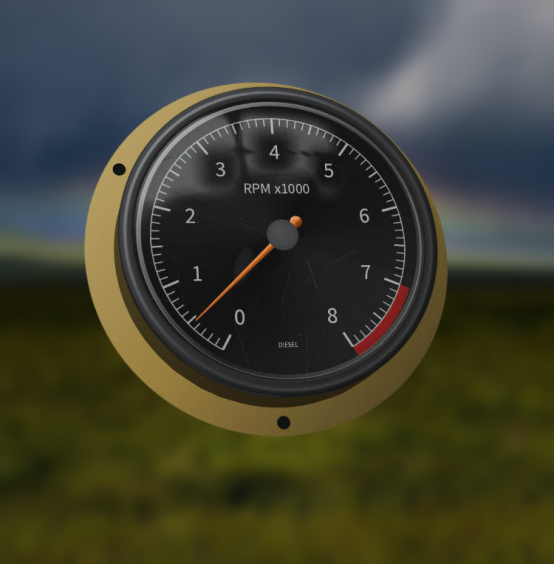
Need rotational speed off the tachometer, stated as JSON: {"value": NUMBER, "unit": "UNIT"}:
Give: {"value": 450, "unit": "rpm"}
